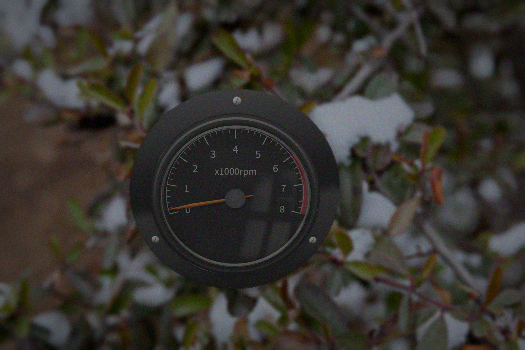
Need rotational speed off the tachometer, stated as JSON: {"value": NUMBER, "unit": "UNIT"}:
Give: {"value": 200, "unit": "rpm"}
